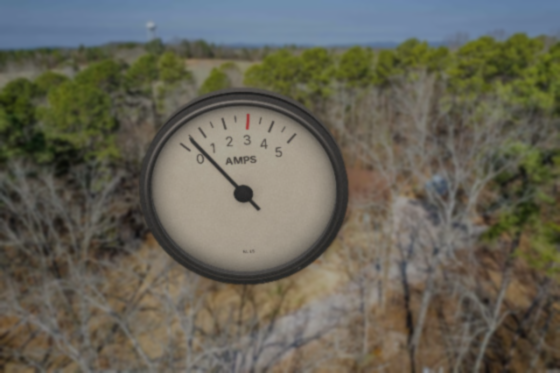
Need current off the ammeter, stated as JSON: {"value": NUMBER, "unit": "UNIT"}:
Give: {"value": 0.5, "unit": "A"}
